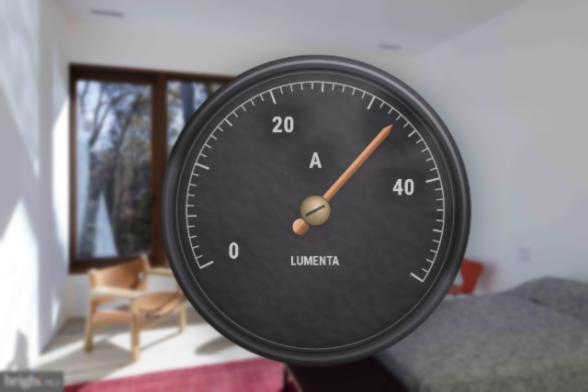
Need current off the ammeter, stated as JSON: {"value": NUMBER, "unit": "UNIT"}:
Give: {"value": 33, "unit": "A"}
